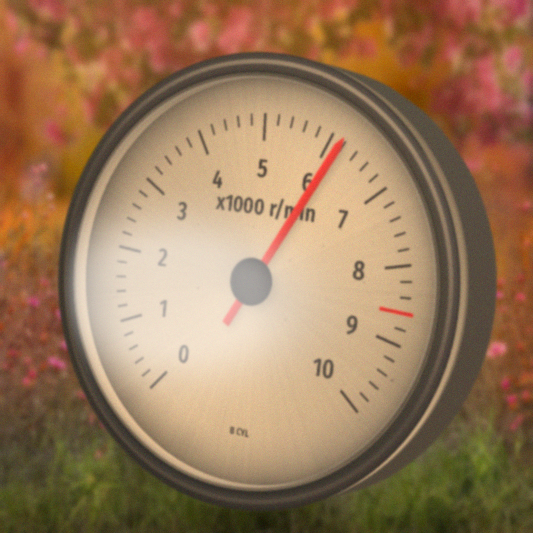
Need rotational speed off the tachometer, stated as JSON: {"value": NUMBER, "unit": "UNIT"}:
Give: {"value": 6200, "unit": "rpm"}
